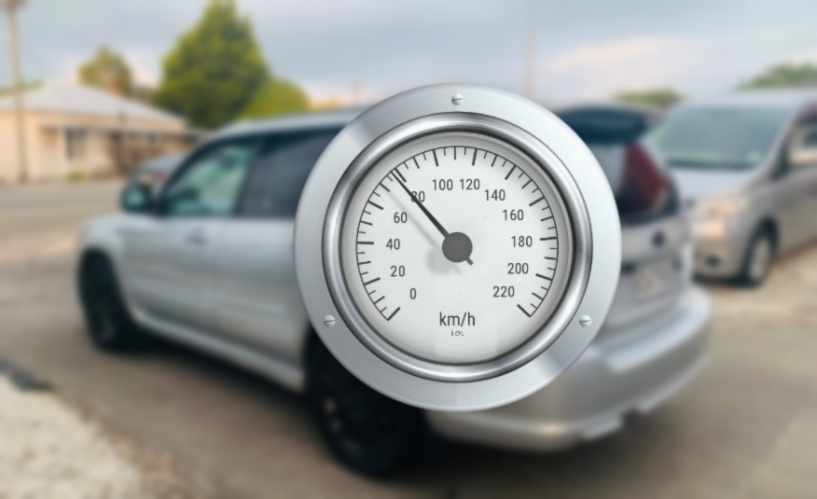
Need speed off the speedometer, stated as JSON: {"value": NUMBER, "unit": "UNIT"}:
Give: {"value": 77.5, "unit": "km/h"}
